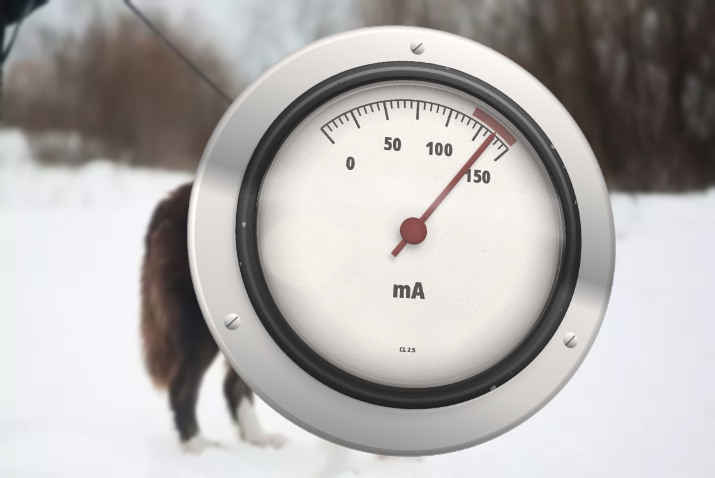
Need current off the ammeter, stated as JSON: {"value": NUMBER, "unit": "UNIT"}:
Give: {"value": 135, "unit": "mA"}
